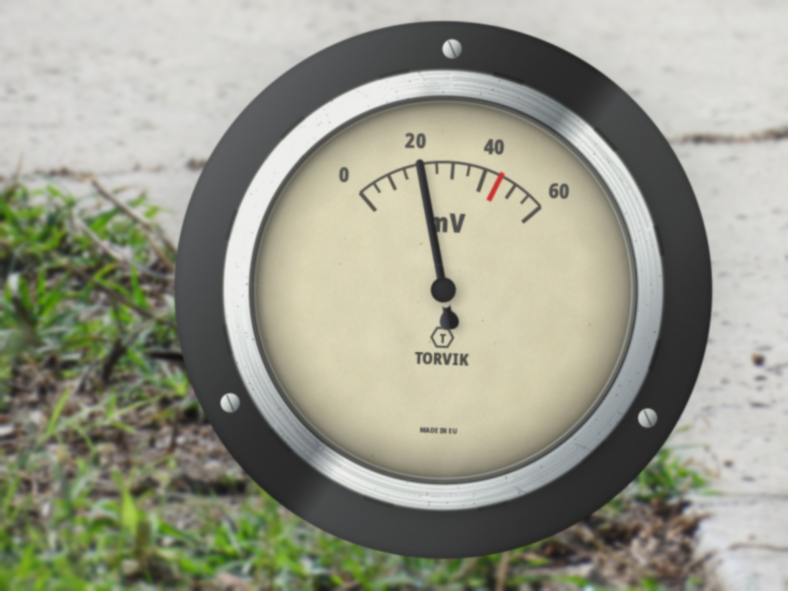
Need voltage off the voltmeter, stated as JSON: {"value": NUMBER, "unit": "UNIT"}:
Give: {"value": 20, "unit": "mV"}
